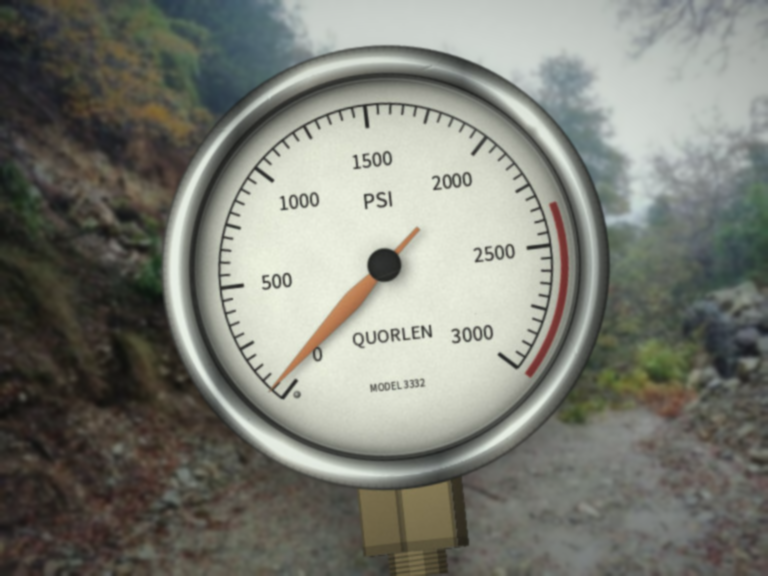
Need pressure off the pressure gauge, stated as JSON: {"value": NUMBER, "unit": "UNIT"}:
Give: {"value": 50, "unit": "psi"}
